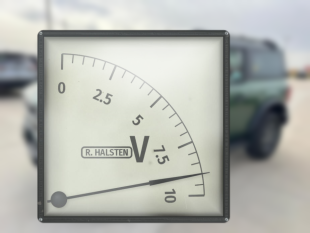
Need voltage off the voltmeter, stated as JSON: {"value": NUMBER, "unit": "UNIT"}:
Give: {"value": 9, "unit": "V"}
